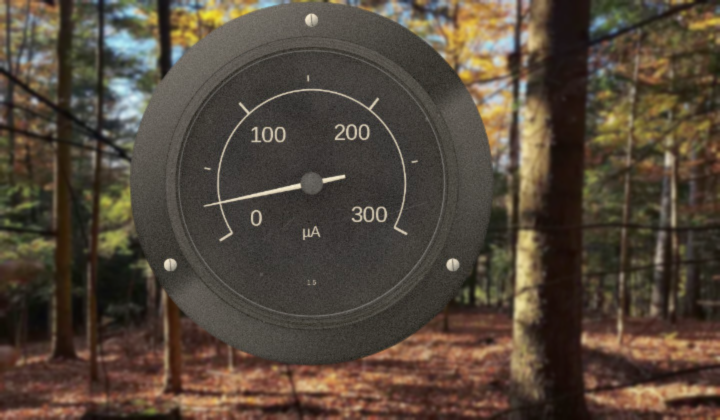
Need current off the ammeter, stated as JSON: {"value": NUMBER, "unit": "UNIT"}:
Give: {"value": 25, "unit": "µA"}
